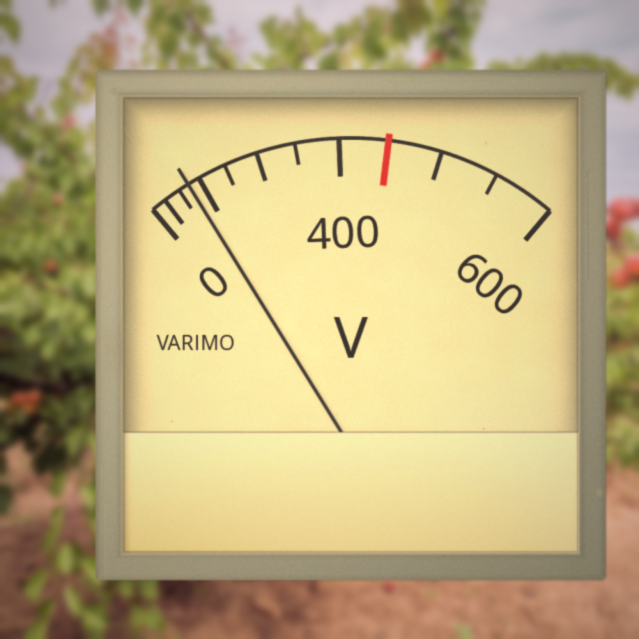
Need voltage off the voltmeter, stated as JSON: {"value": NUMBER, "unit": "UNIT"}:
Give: {"value": 175, "unit": "V"}
